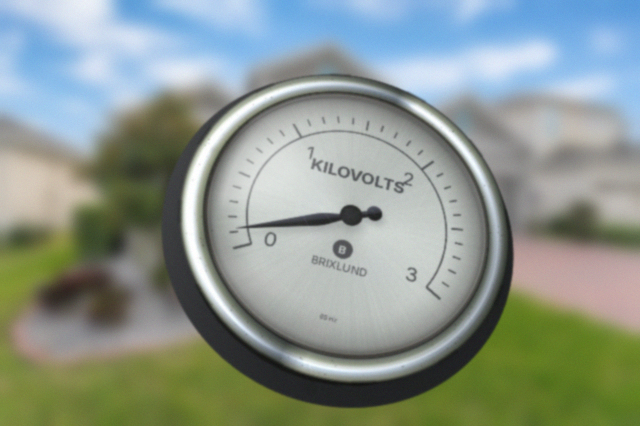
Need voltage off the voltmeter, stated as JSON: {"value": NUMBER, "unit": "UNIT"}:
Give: {"value": 0.1, "unit": "kV"}
